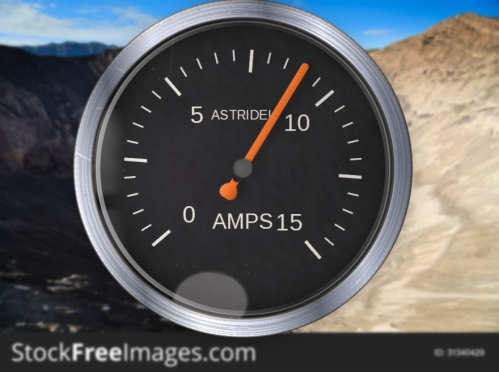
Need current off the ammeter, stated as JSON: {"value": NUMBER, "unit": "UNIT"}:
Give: {"value": 9, "unit": "A"}
